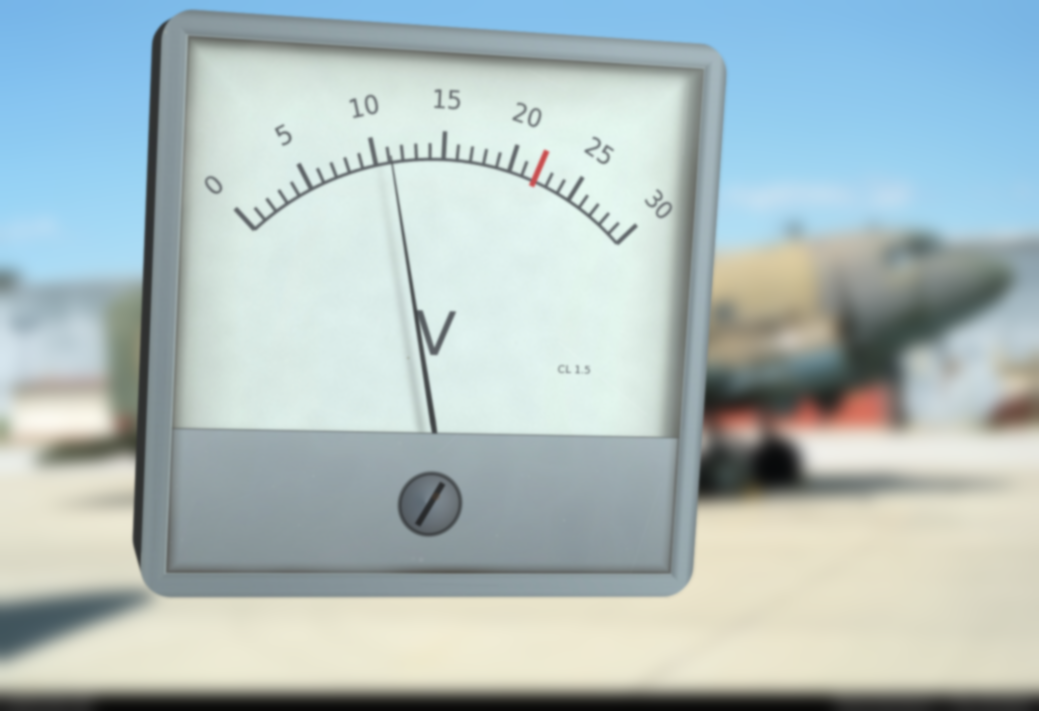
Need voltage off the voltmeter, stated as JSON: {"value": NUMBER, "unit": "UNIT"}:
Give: {"value": 11, "unit": "V"}
